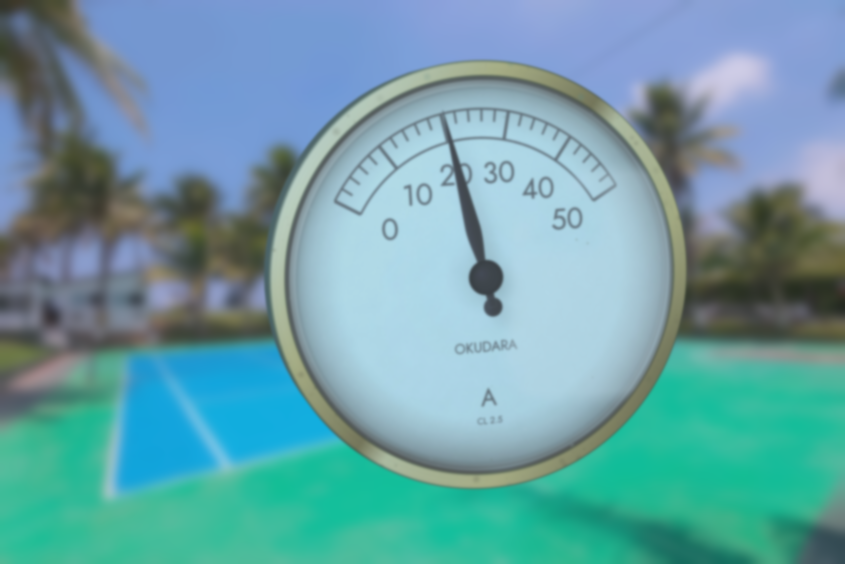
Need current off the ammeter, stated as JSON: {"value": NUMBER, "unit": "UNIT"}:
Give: {"value": 20, "unit": "A"}
